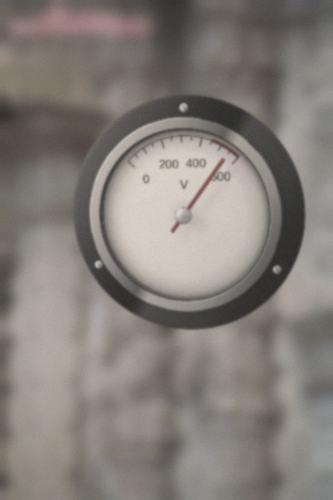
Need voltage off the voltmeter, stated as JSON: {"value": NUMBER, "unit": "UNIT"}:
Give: {"value": 550, "unit": "V"}
